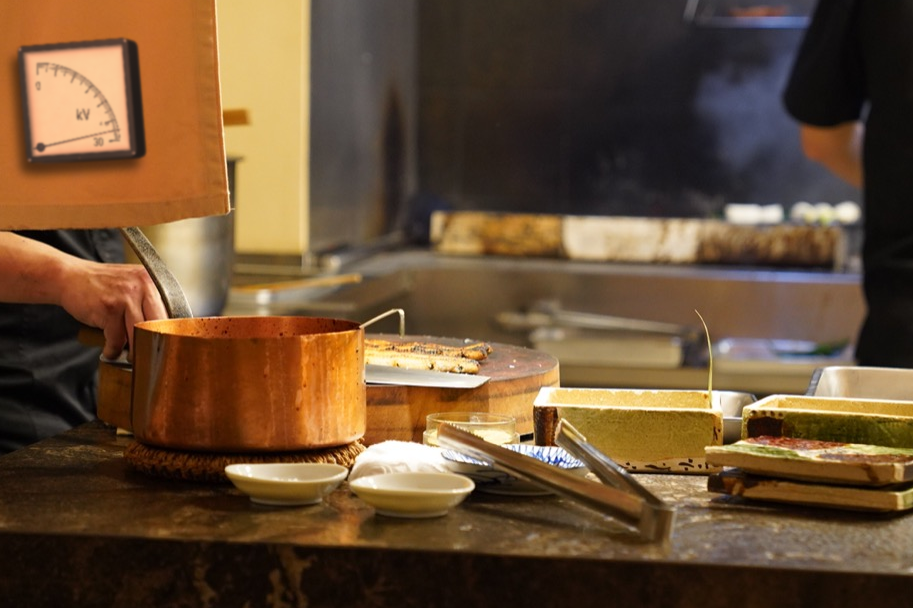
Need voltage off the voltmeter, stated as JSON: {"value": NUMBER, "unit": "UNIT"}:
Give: {"value": 27.5, "unit": "kV"}
